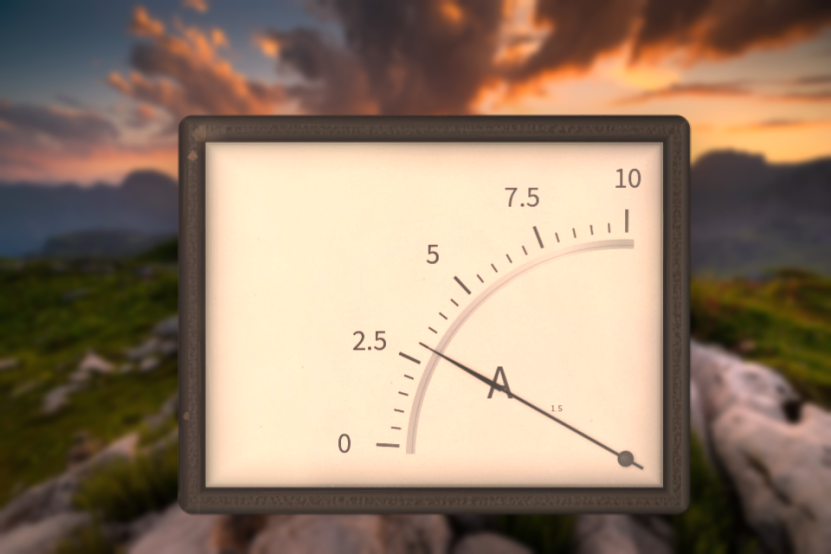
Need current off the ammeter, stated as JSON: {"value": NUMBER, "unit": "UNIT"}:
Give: {"value": 3, "unit": "A"}
